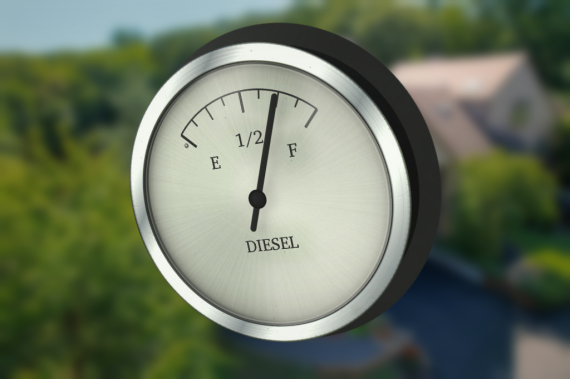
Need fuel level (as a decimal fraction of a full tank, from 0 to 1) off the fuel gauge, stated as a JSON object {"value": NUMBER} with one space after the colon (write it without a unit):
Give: {"value": 0.75}
